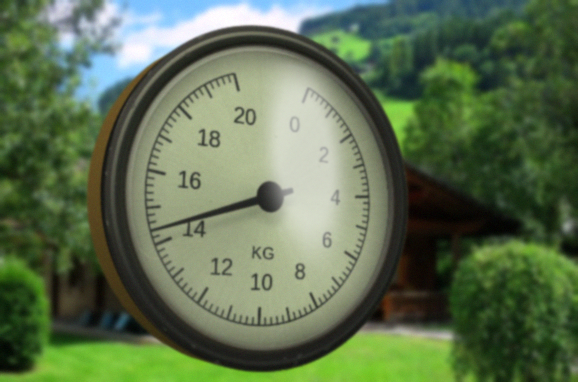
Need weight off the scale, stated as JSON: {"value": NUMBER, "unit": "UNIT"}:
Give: {"value": 14.4, "unit": "kg"}
